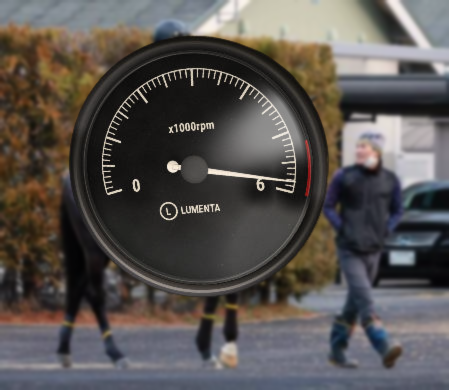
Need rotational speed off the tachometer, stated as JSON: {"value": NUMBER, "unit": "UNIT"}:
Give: {"value": 5800, "unit": "rpm"}
